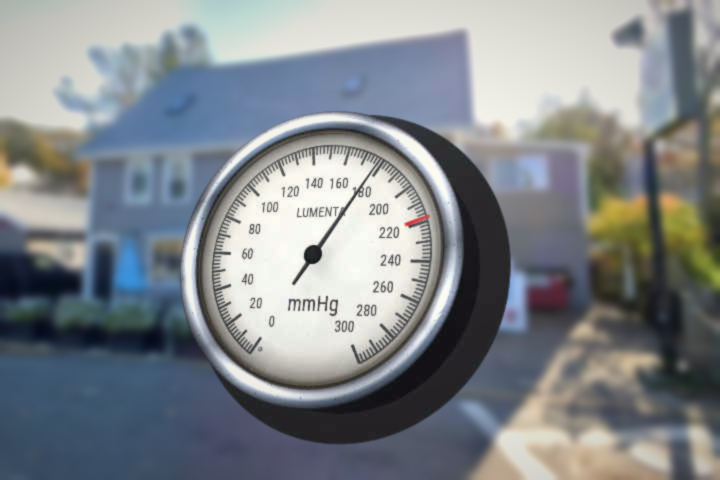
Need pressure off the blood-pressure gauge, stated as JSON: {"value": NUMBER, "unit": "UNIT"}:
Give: {"value": 180, "unit": "mmHg"}
